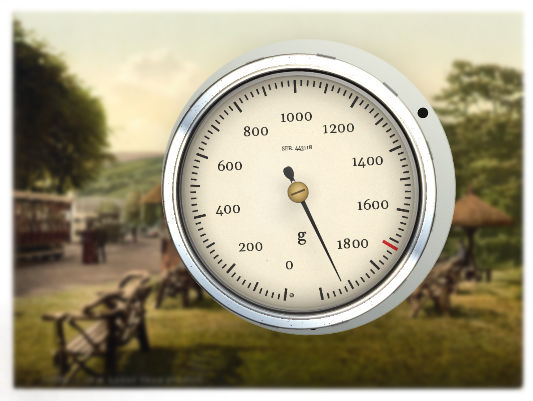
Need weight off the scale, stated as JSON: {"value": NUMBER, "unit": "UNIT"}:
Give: {"value": 1920, "unit": "g"}
